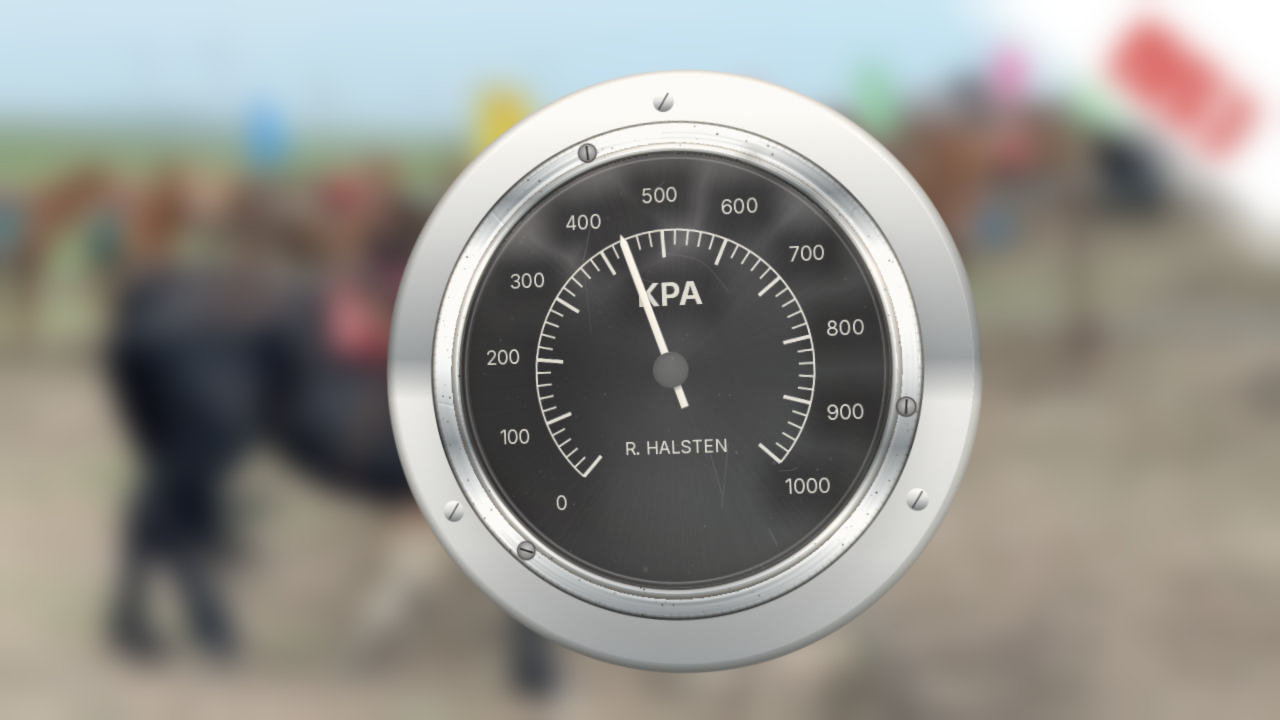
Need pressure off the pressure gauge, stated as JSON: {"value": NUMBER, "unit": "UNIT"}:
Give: {"value": 440, "unit": "kPa"}
